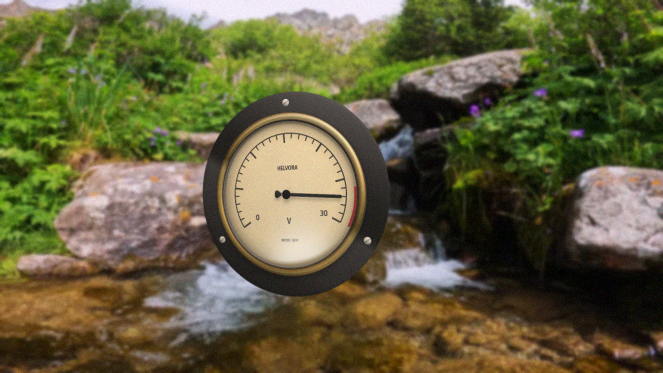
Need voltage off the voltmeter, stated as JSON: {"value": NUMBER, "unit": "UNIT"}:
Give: {"value": 27, "unit": "V"}
